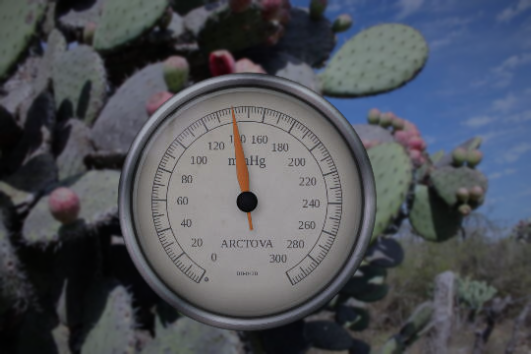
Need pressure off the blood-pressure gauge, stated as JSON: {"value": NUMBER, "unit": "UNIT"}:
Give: {"value": 140, "unit": "mmHg"}
